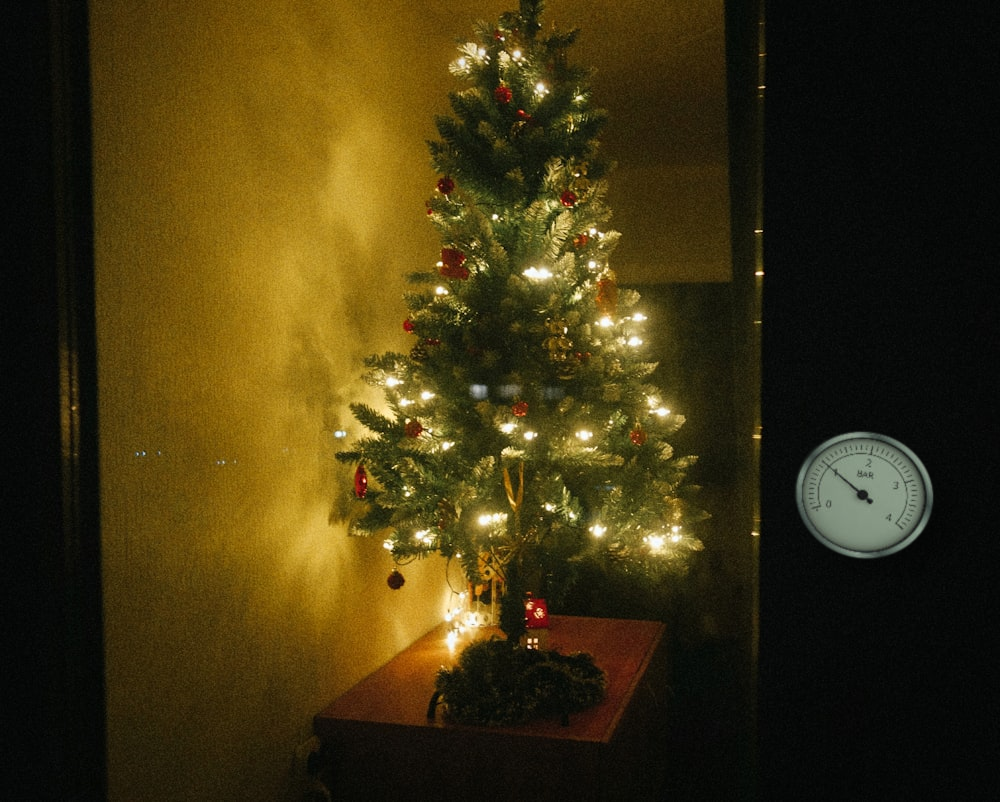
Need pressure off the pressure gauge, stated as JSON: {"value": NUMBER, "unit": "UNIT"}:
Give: {"value": 1, "unit": "bar"}
